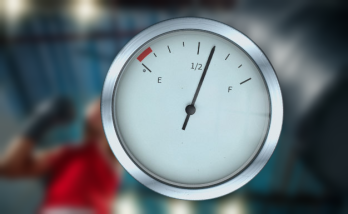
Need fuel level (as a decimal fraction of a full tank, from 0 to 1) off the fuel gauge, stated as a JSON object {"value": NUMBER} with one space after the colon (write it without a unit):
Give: {"value": 0.625}
